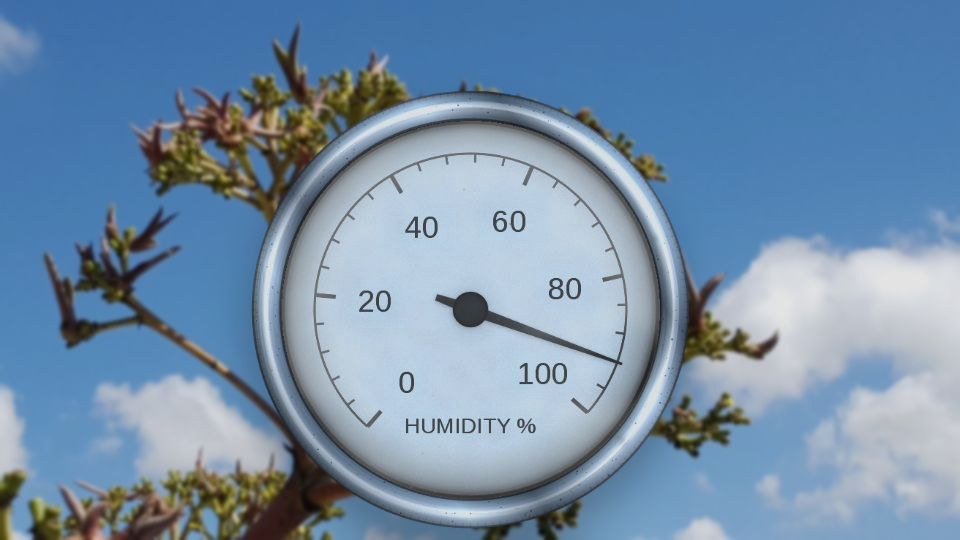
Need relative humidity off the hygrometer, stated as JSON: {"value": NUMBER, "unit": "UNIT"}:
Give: {"value": 92, "unit": "%"}
